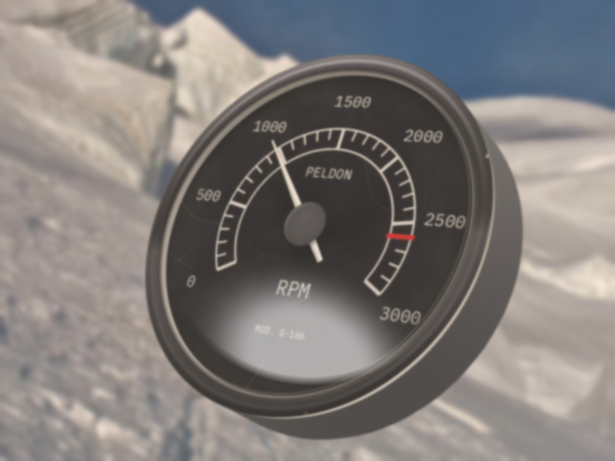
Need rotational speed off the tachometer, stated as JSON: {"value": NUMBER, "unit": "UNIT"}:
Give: {"value": 1000, "unit": "rpm"}
